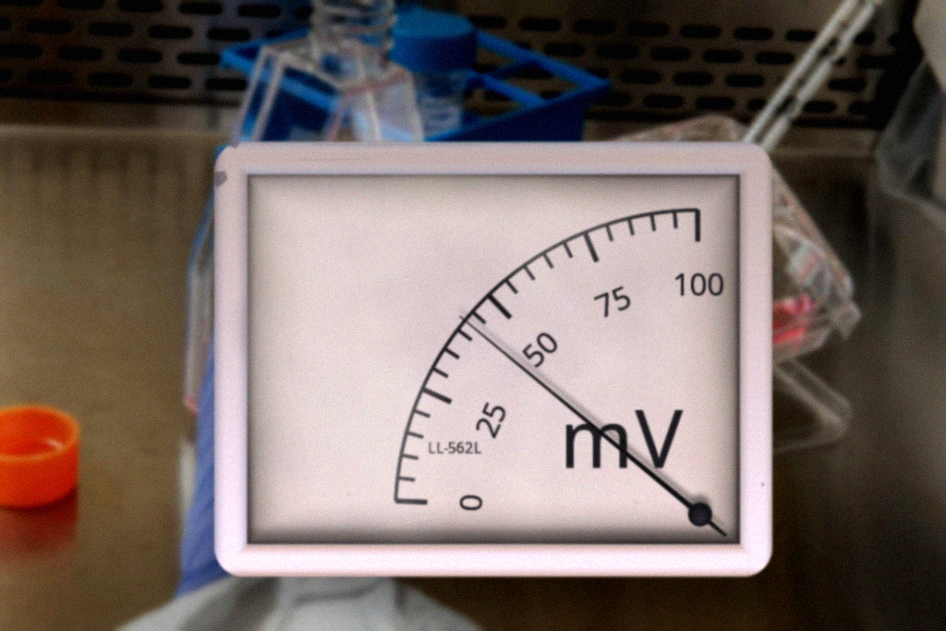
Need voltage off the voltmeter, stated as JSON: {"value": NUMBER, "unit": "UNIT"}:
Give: {"value": 42.5, "unit": "mV"}
